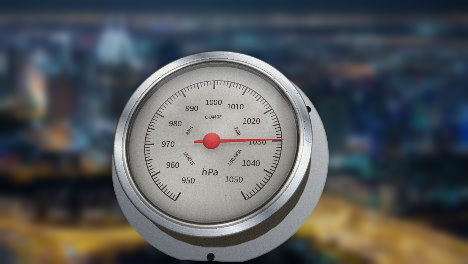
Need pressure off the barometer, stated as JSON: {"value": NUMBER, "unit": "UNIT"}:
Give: {"value": 1030, "unit": "hPa"}
